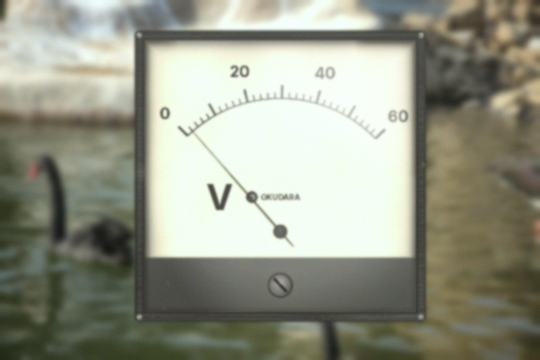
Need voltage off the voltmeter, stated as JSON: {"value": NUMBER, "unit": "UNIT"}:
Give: {"value": 2, "unit": "V"}
